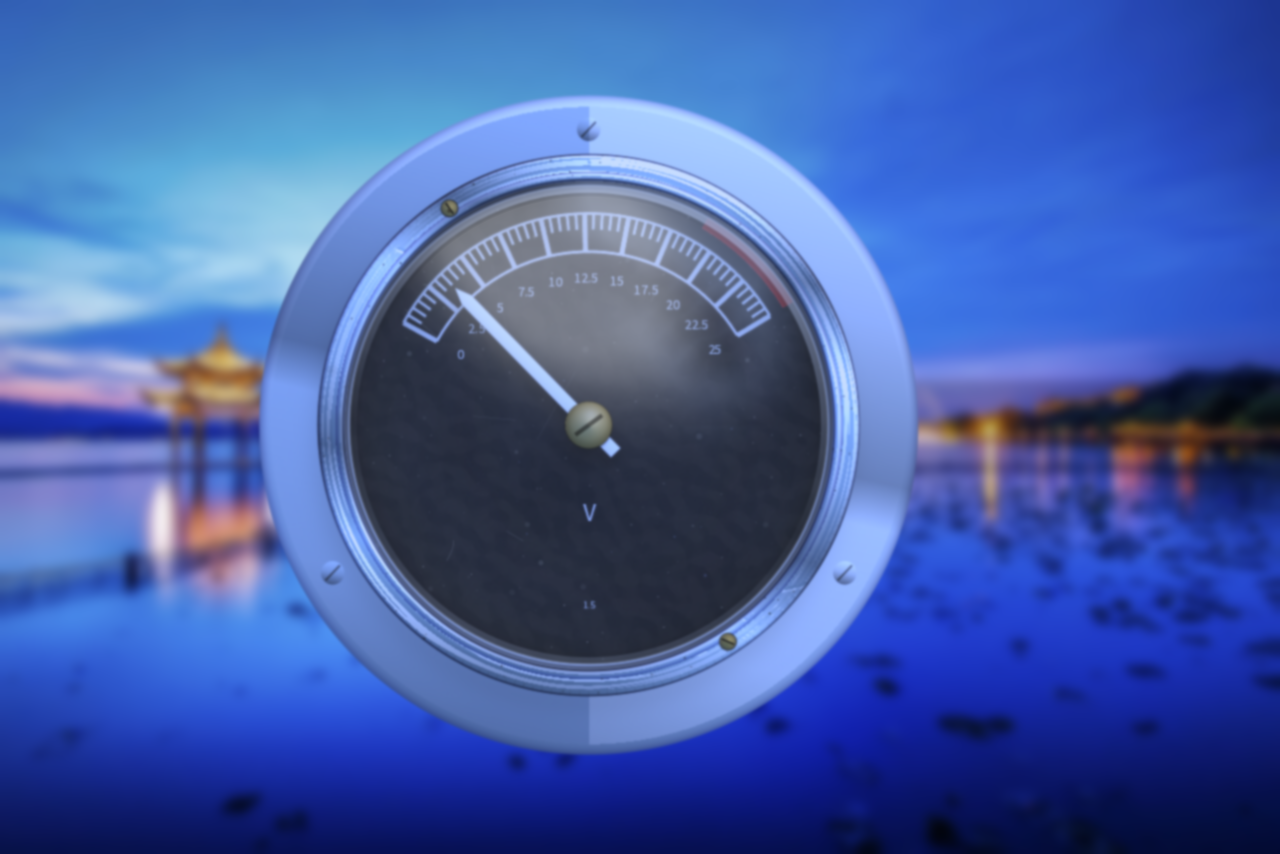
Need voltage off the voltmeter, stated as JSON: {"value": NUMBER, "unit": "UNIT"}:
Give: {"value": 3.5, "unit": "V"}
